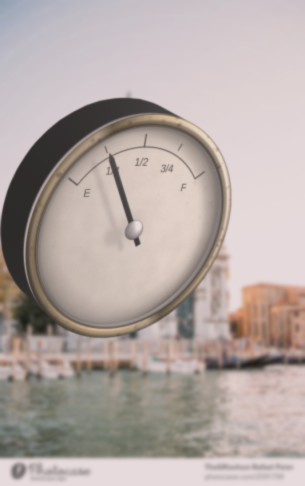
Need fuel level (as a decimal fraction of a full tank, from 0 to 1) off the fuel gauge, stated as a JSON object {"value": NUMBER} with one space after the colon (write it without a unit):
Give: {"value": 0.25}
